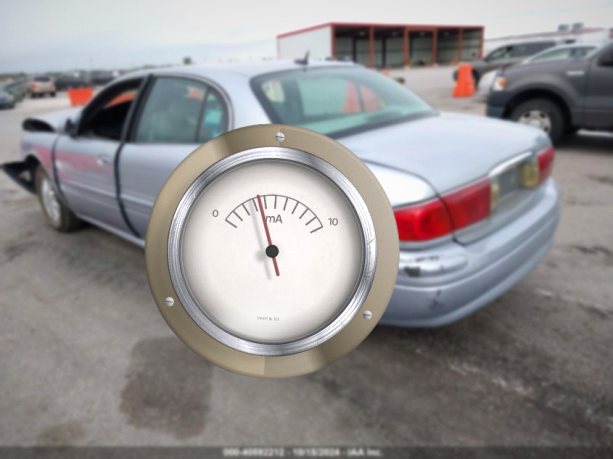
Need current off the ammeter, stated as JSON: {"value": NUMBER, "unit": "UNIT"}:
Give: {"value": 3.5, "unit": "mA"}
